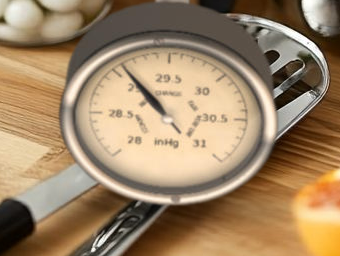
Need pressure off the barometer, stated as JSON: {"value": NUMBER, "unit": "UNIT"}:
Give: {"value": 29.1, "unit": "inHg"}
